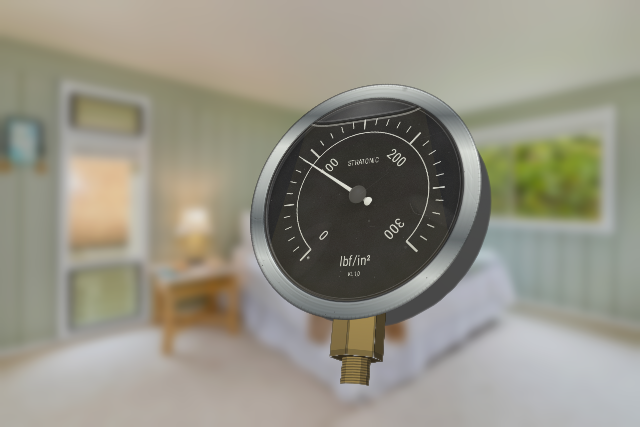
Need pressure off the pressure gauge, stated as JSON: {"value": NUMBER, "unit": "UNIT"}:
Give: {"value": 90, "unit": "psi"}
